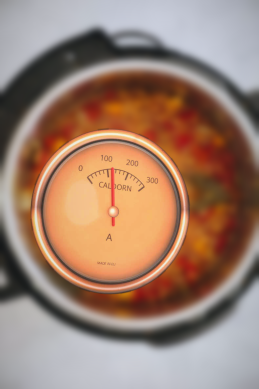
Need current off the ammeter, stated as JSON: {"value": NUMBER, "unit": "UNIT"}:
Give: {"value": 120, "unit": "A"}
